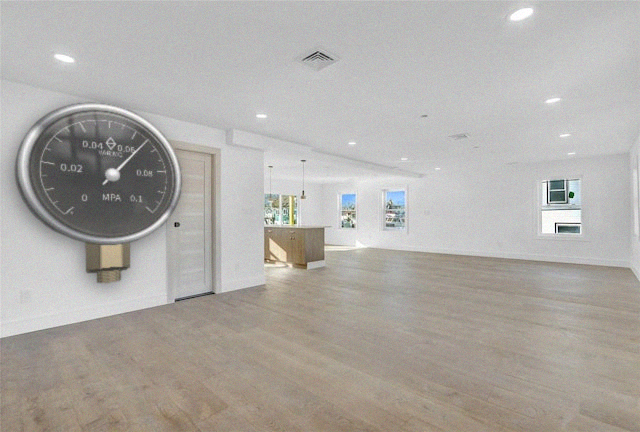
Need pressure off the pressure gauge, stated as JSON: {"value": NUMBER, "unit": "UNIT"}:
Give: {"value": 0.065, "unit": "MPa"}
